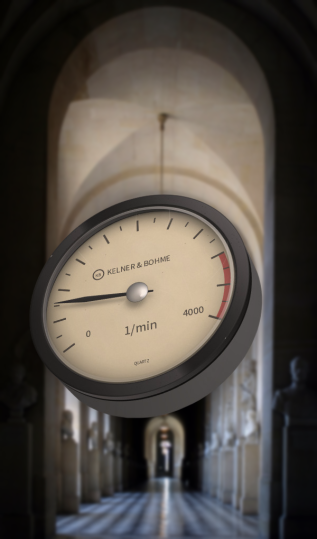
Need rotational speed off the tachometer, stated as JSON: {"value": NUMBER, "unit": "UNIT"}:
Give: {"value": 600, "unit": "rpm"}
